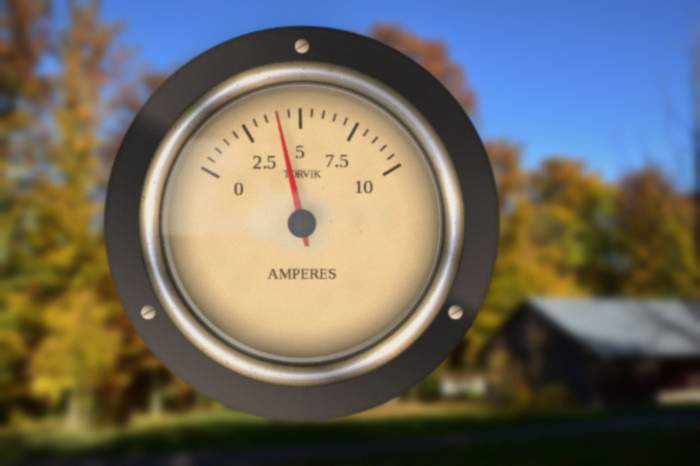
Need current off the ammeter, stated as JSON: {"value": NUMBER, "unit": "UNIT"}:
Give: {"value": 4, "unit": "A"}
